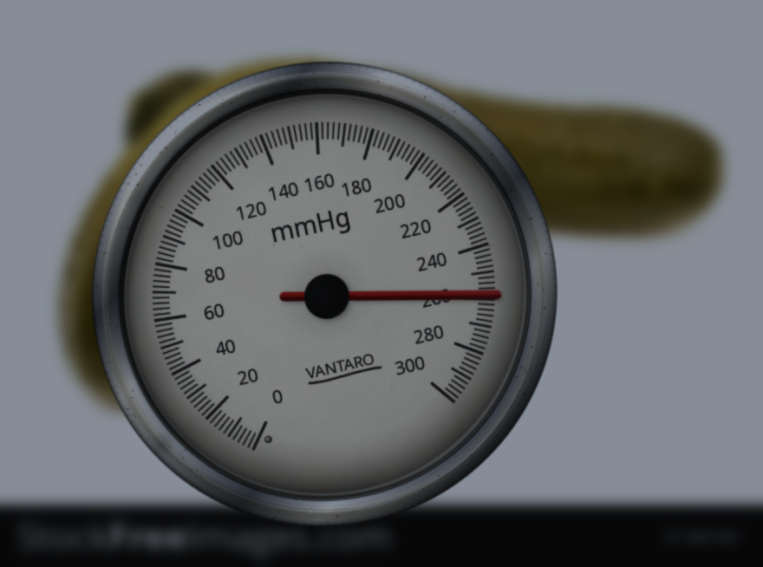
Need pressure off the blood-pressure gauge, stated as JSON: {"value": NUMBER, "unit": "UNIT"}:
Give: {"value": 258, "unit": "mmHg"}
